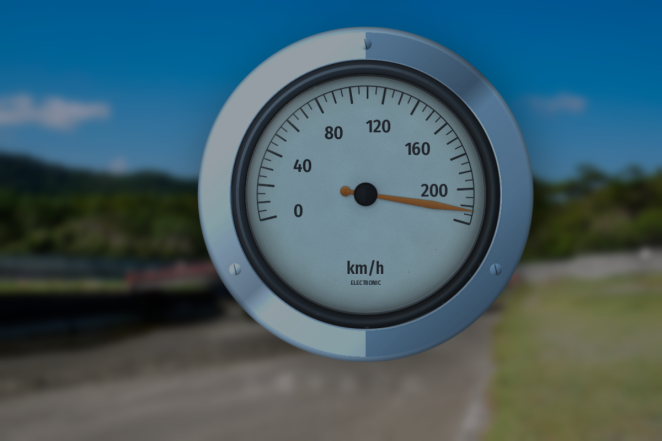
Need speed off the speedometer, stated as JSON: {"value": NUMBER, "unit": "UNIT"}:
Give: {"value": 212.5, "unit": "km/h"}
